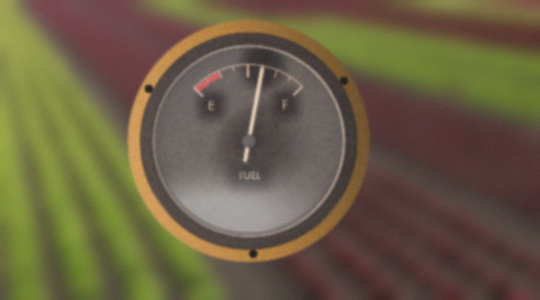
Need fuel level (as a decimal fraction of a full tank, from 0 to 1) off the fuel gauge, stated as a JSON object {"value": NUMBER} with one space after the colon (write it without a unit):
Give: {"value": 0.625}
